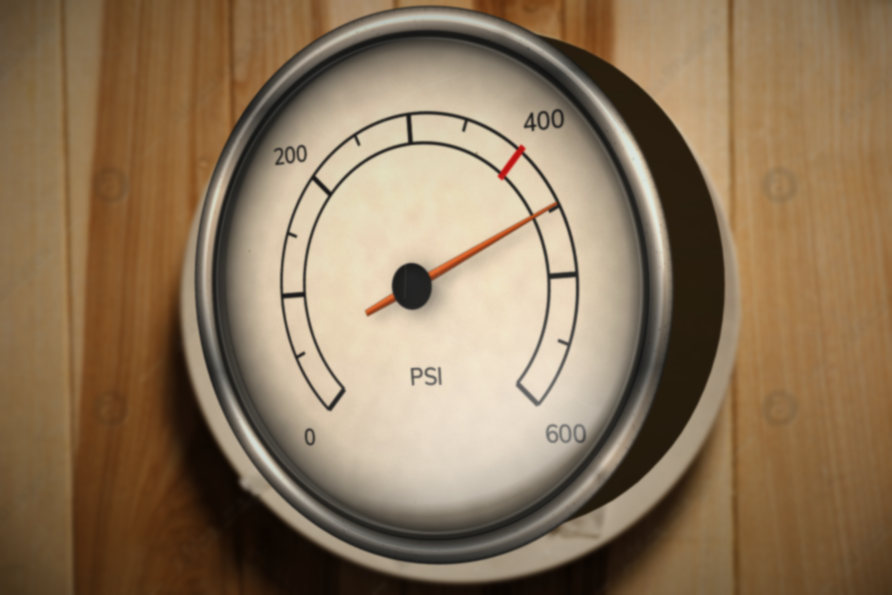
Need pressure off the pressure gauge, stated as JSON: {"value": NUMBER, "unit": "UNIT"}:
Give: {"value": 450, "unit": "psi"}
